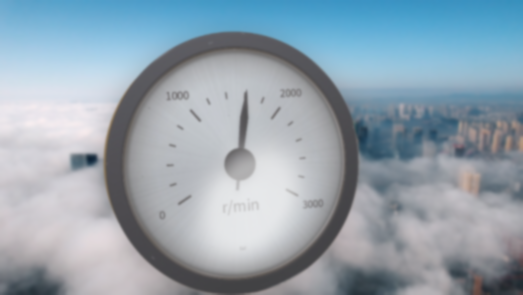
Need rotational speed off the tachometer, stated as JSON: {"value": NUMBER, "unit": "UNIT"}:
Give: {"value": 1600, "unit": "rpm"}
